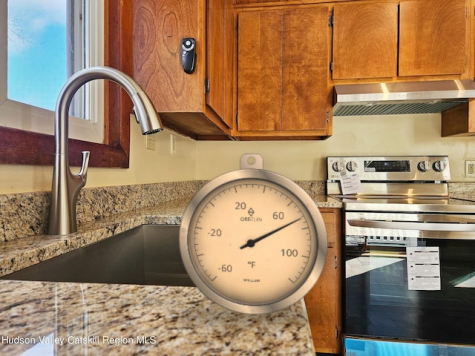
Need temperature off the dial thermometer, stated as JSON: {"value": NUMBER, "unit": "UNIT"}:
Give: {"value": 72, "unit": "°F"}
